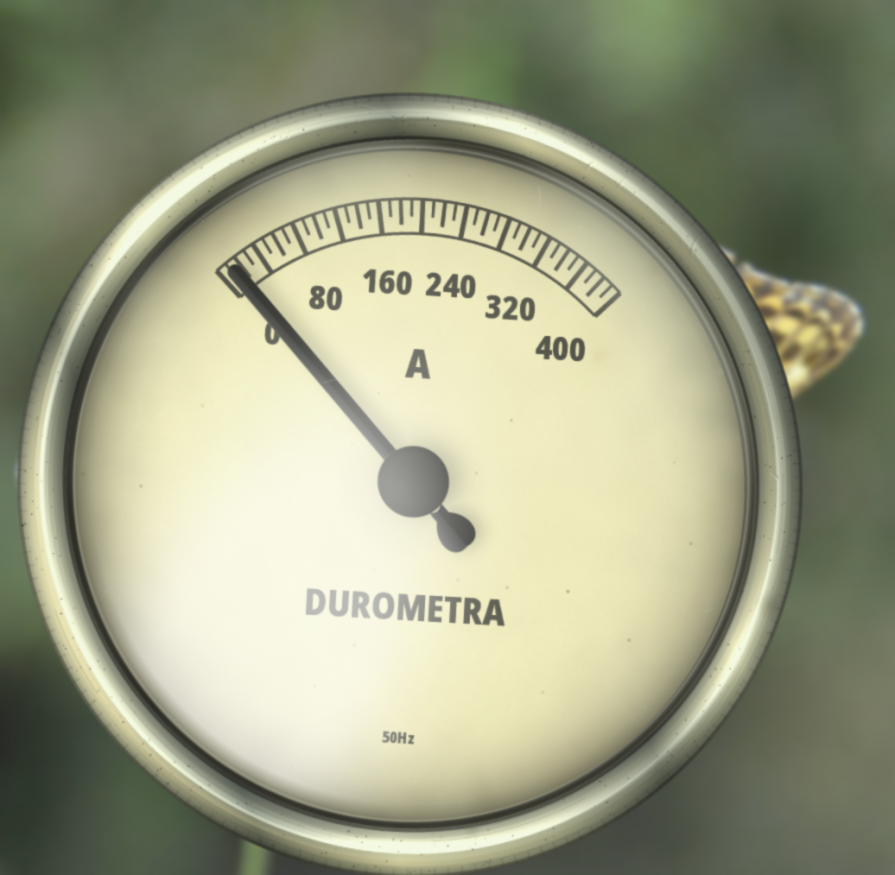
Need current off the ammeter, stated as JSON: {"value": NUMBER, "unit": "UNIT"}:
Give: {"value": 10, "unit": "A"}
